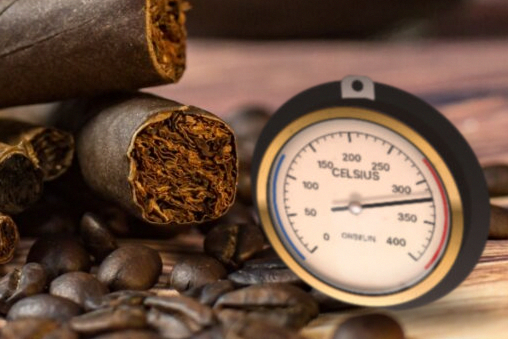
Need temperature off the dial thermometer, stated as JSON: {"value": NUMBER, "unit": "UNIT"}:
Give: {"value": 320, "unit": "°C"}
